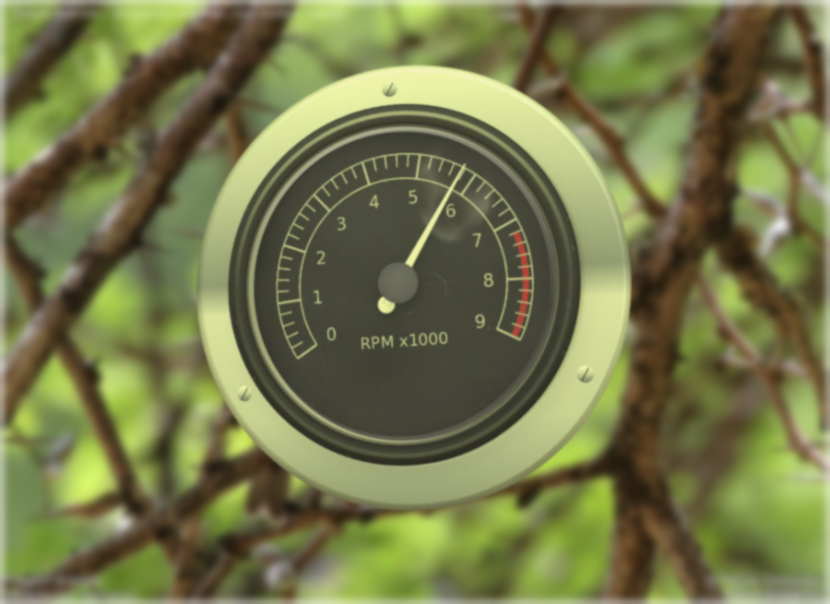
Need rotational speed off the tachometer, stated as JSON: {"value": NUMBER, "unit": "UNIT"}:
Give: {"value": 5800, "unit": "rpm"}
